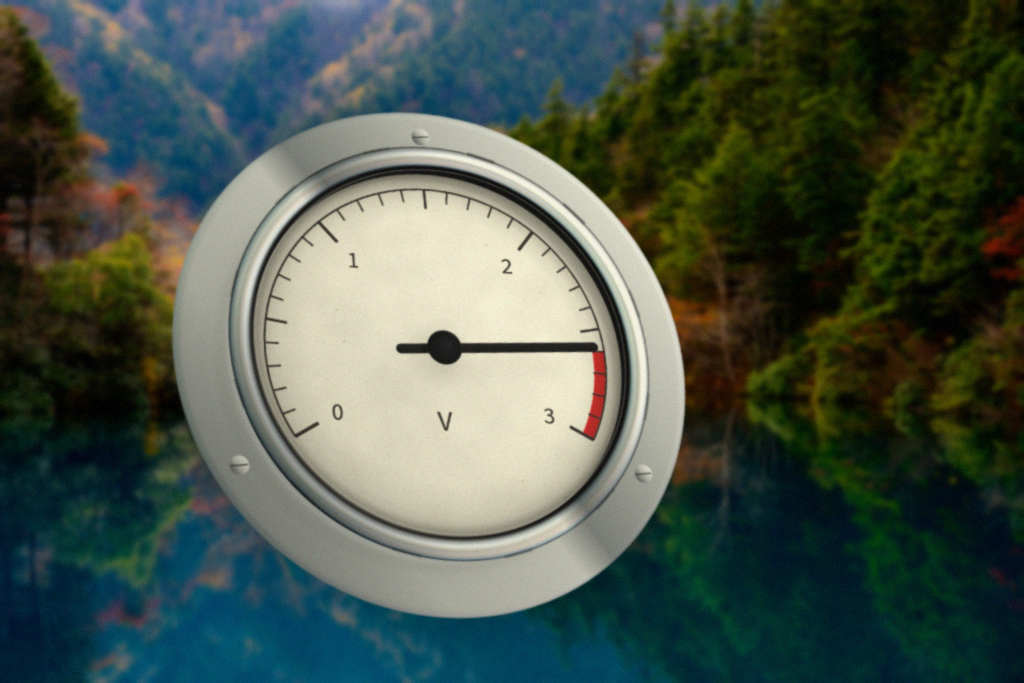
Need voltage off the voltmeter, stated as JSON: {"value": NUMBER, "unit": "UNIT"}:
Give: {"value": 2.6, "unit": "V"}
